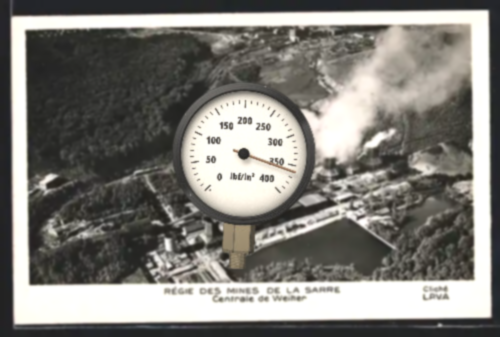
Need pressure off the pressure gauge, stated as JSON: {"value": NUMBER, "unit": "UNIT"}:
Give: {"value": 360, "unit": "psi"}
